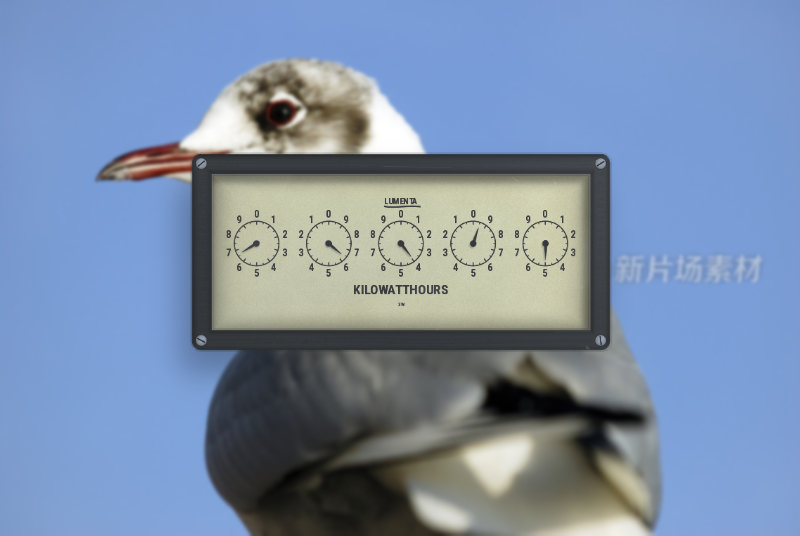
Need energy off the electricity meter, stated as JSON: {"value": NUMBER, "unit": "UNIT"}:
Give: {"value": 66395, "unit": "kWh"}
